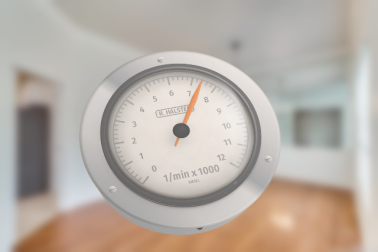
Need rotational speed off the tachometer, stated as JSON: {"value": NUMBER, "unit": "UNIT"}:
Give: {"value": 7400, "unit": "rpm"}
